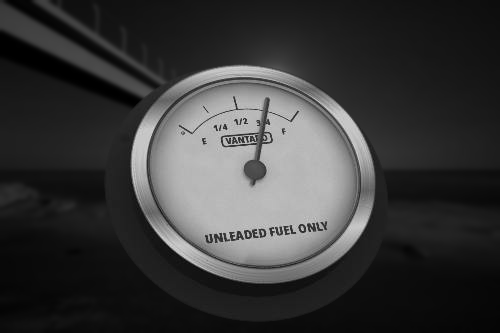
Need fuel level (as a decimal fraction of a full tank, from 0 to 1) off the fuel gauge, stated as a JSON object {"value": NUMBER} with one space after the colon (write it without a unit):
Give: {"value": 0.75}
